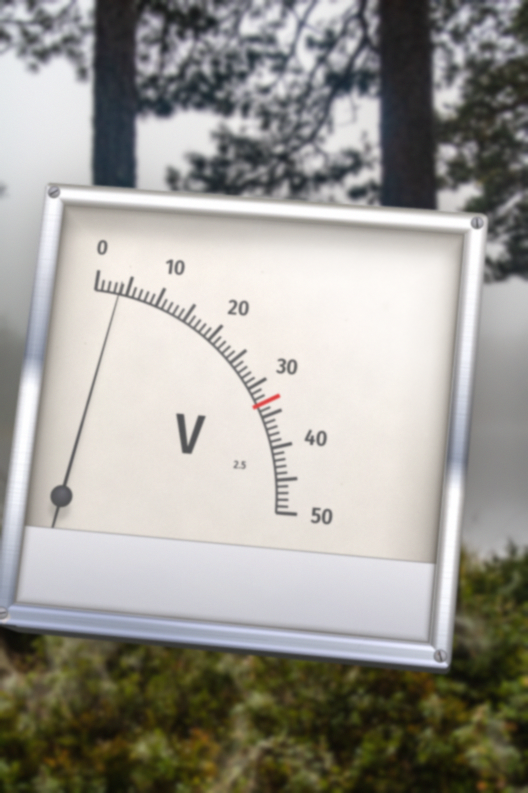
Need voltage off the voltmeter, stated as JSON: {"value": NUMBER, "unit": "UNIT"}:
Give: {"value": 4, "unit": "V"}
